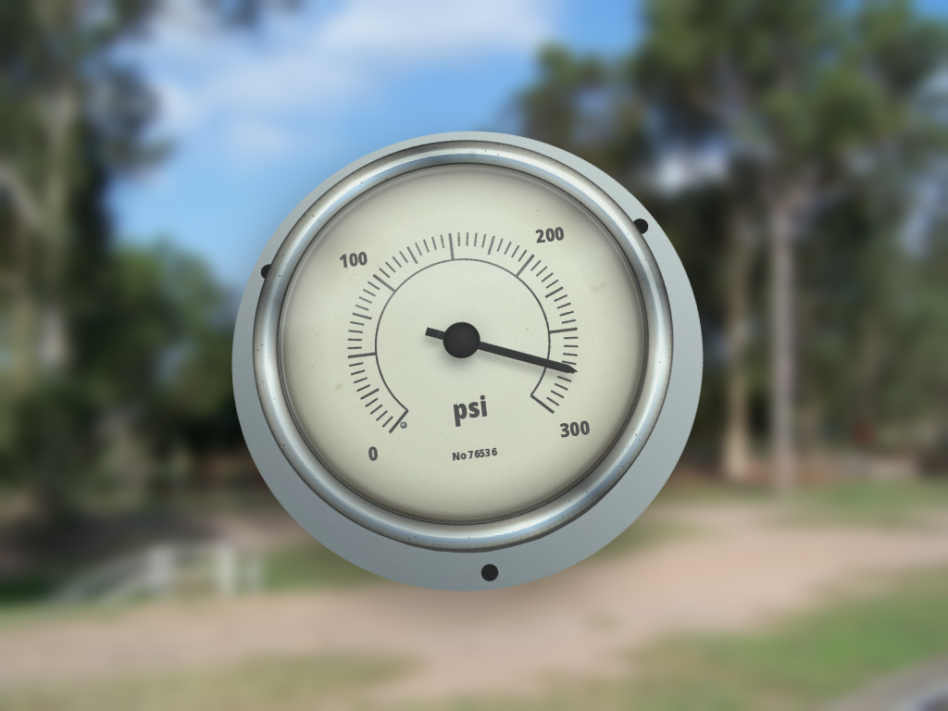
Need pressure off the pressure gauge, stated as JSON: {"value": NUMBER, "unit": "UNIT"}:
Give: {"value": 275, "unit": "psi"}
